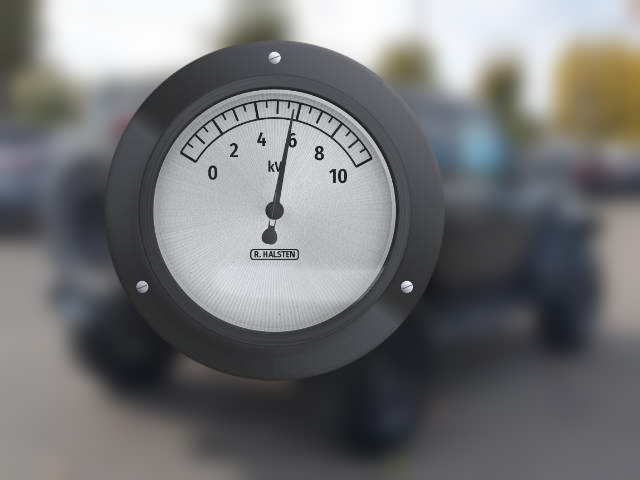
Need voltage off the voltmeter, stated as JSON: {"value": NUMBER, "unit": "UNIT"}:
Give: {"value": 5.75, "unit": "kV"}
